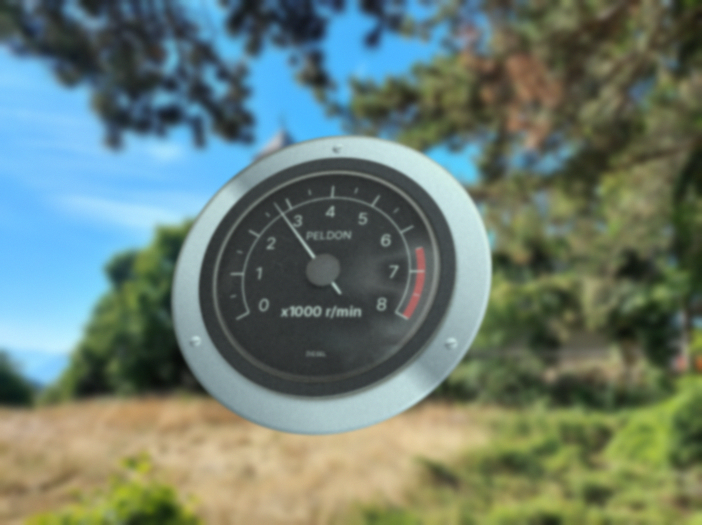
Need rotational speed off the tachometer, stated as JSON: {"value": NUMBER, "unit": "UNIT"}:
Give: {"value": 2750, "unit": "rpm"}
